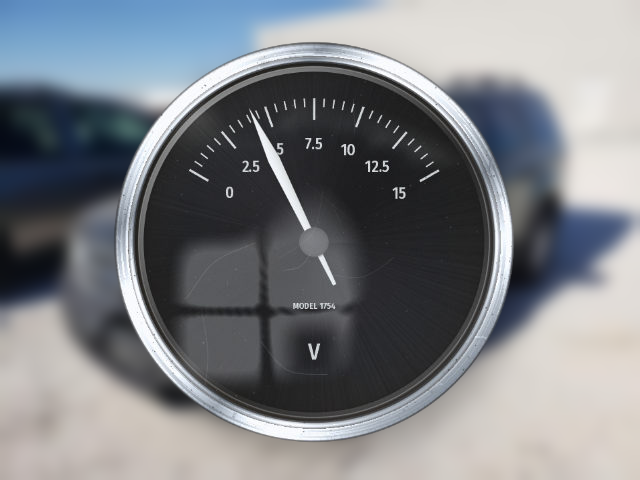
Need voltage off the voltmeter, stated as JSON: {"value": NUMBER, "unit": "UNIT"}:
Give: {"value": 4.25, "unit": "V"}
